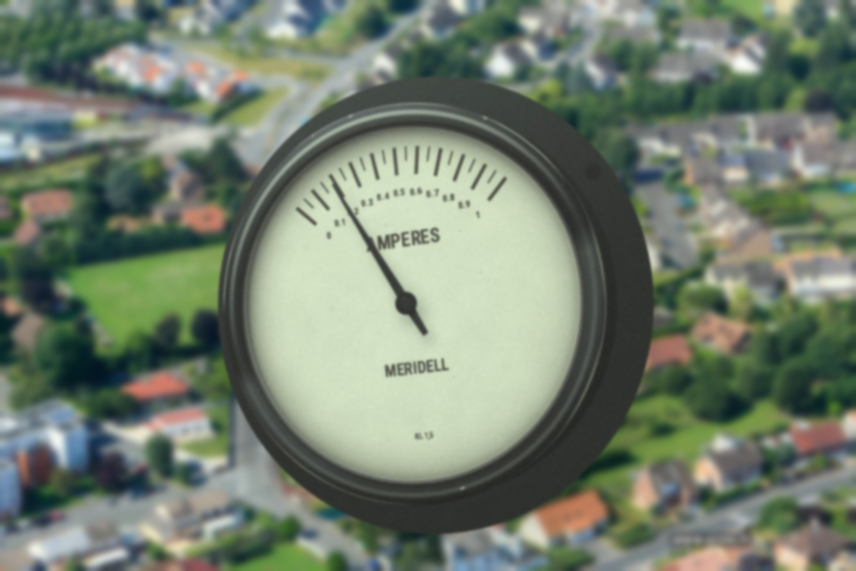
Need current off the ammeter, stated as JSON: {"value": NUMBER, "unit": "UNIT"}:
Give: {"value": 0.2, "unit": "A"}
